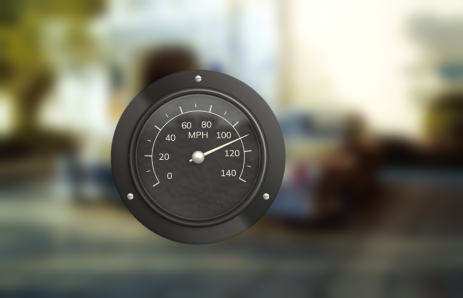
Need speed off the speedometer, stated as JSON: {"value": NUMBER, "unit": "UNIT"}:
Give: {"value": 110, "unit": "mph"}
